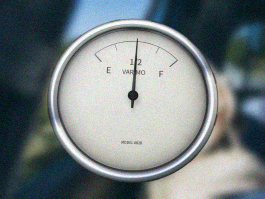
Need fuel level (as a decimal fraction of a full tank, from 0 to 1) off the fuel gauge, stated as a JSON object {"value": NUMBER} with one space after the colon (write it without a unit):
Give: {"value": 0.5}
